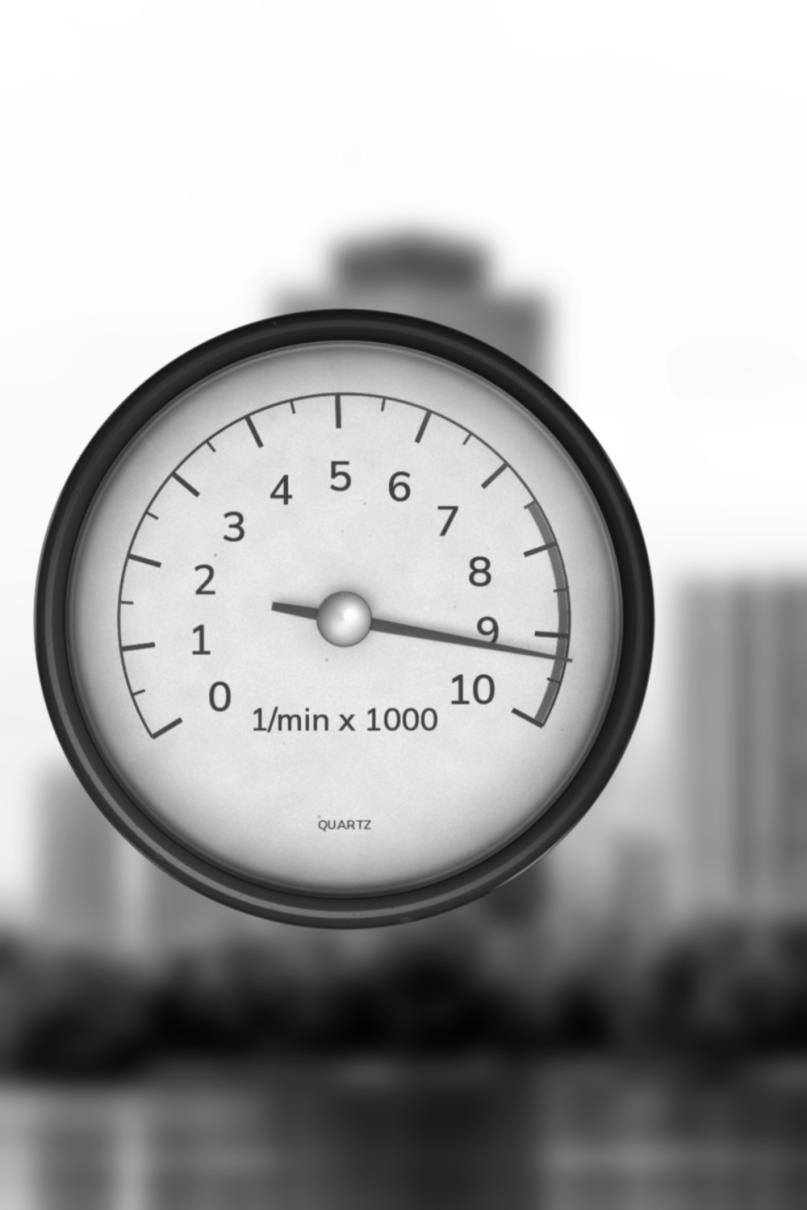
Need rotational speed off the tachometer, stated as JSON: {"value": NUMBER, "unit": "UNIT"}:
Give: {"value": 9250, "unit": "rpm"}
